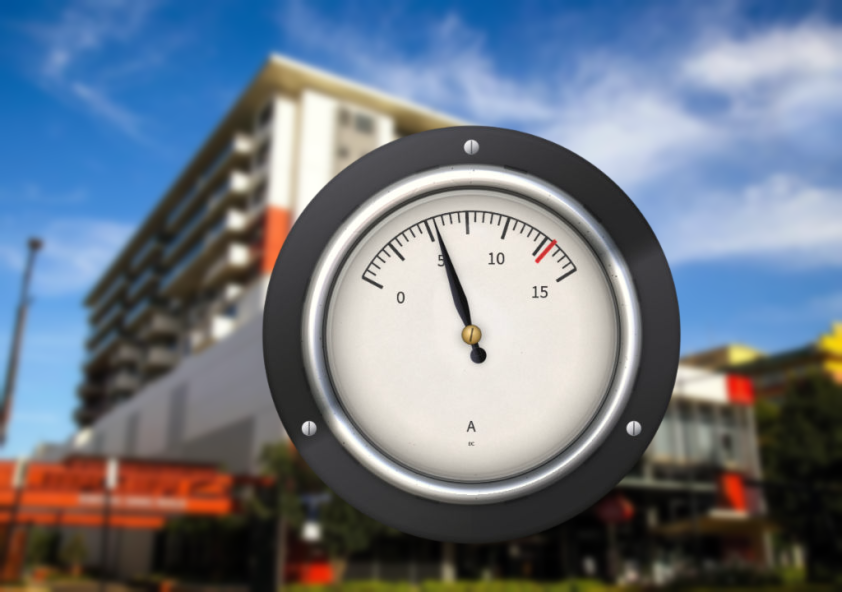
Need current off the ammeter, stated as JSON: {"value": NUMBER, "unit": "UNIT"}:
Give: {"value": 5.5, "unit": "A"}
